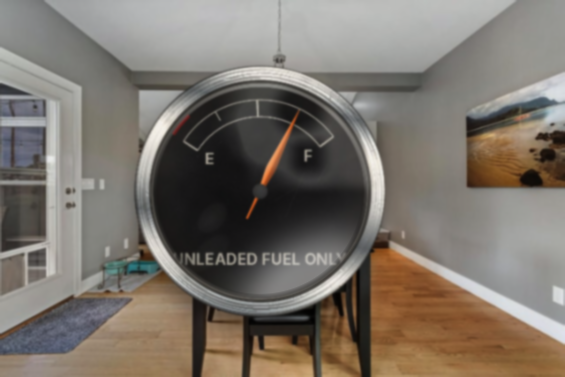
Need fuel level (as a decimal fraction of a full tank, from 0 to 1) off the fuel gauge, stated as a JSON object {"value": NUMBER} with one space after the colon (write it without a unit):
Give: {"value": 0.75}
